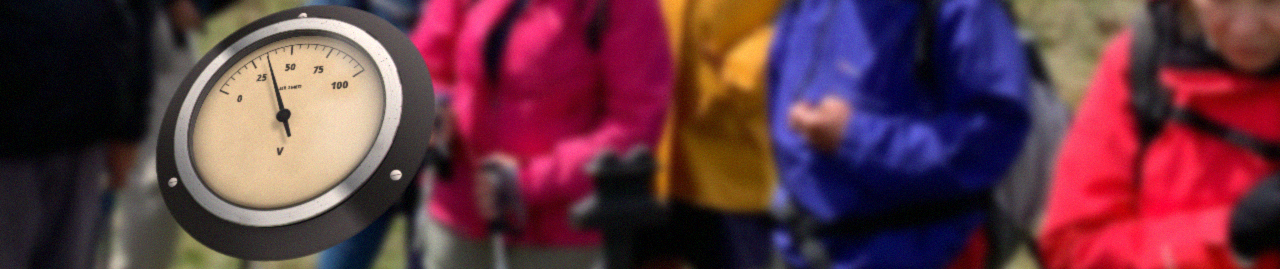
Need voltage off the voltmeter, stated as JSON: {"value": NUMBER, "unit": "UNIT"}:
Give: {"value": 35, "unit": "V"}
